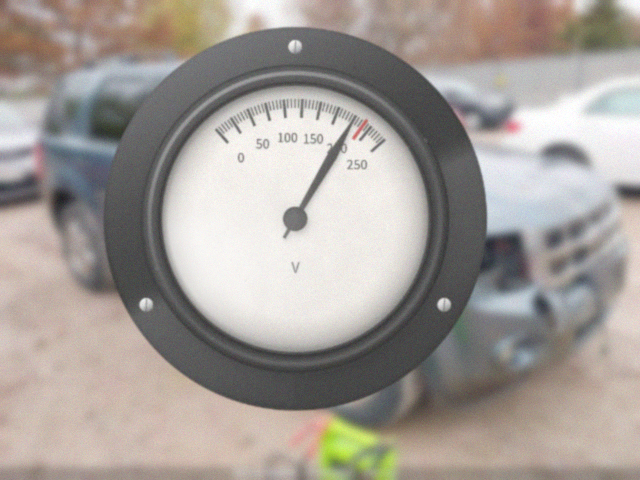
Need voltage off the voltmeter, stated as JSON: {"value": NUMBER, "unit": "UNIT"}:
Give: {"value": 200, "unit": "V"}
